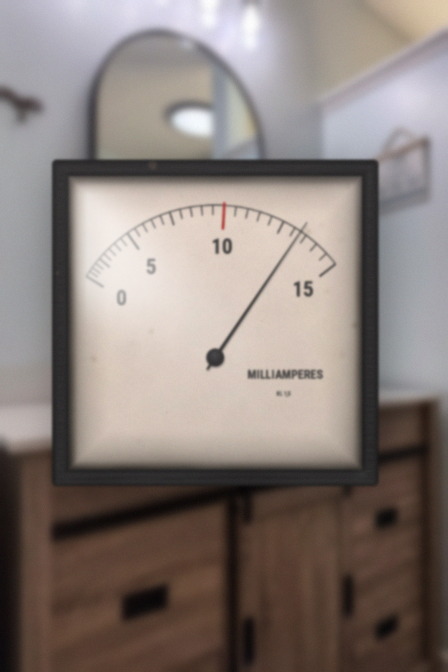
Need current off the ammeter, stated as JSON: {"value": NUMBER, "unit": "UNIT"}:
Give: {"value": 13.25, "unit": "mA"}
